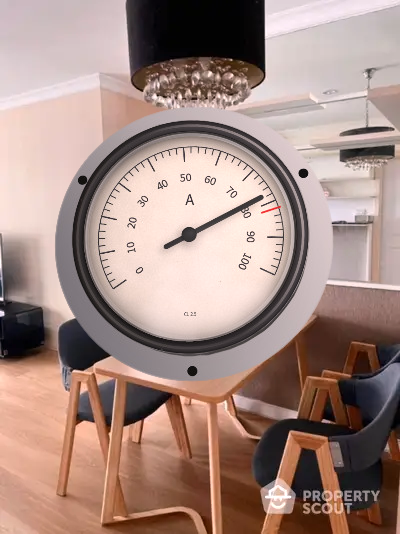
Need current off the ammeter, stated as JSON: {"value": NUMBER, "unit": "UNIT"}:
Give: {"value": 78, "unit": "A"}
